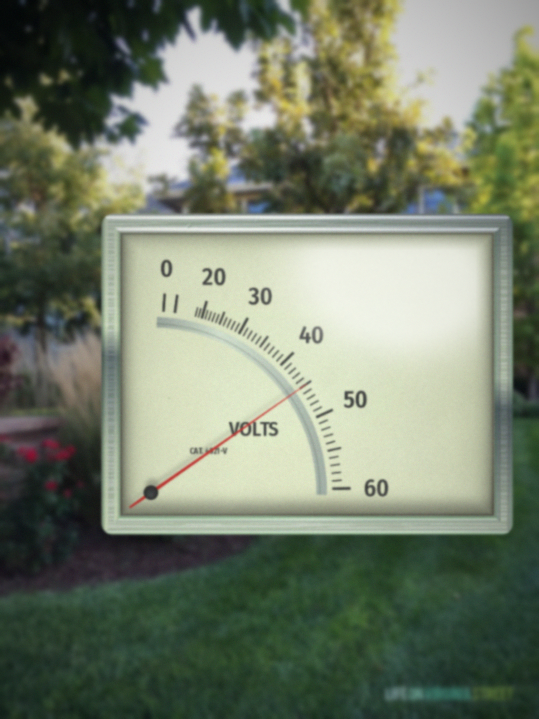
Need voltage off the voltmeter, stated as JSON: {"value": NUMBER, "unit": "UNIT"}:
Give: {"value": 45, "unit": "V"}
